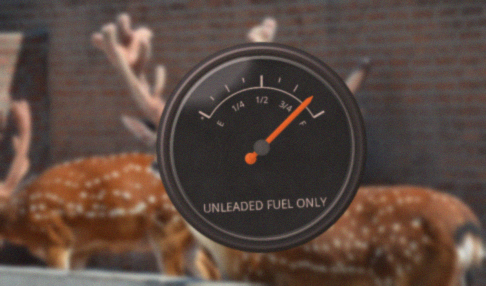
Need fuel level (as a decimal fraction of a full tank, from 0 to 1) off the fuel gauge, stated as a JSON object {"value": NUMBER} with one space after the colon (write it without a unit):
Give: {"value": 0.875}
